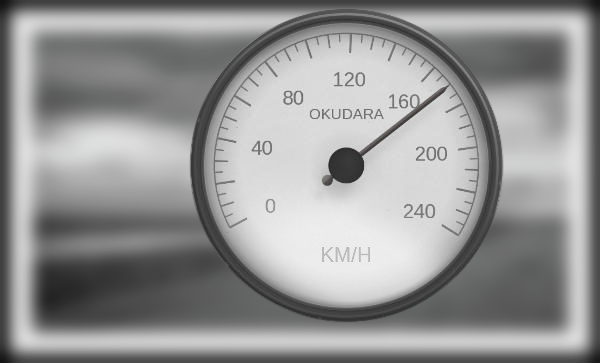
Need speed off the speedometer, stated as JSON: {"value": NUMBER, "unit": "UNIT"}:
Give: {"value": 170, "unit": "km/h"}
